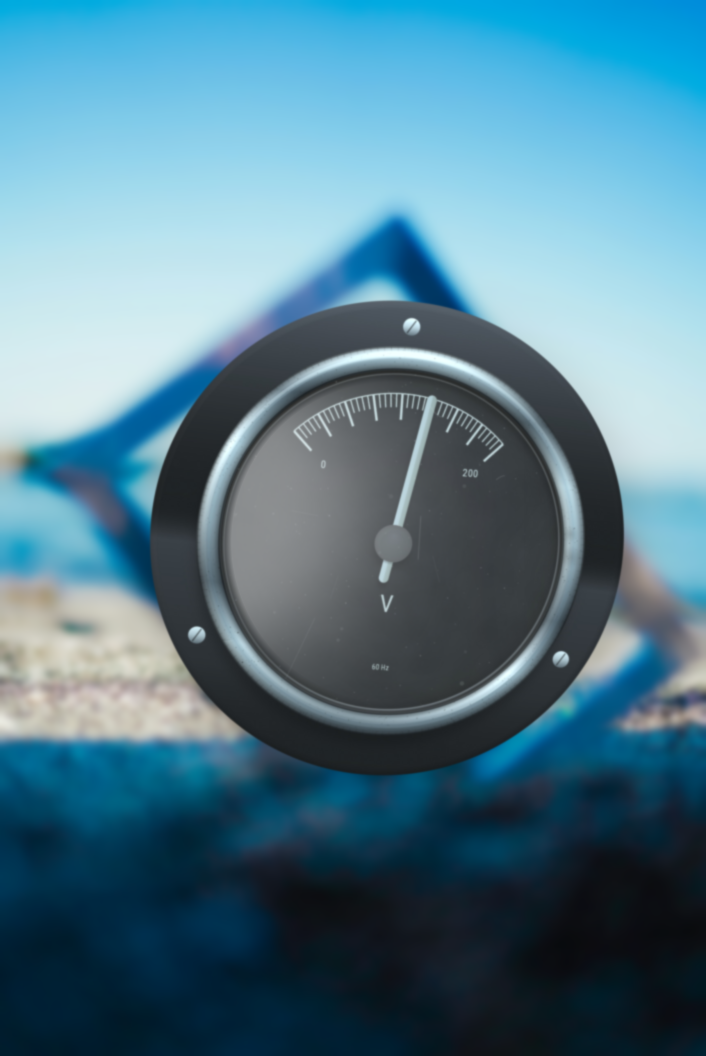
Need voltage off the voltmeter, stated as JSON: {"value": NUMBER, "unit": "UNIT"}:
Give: {"value": 125, "unit": "V"}
